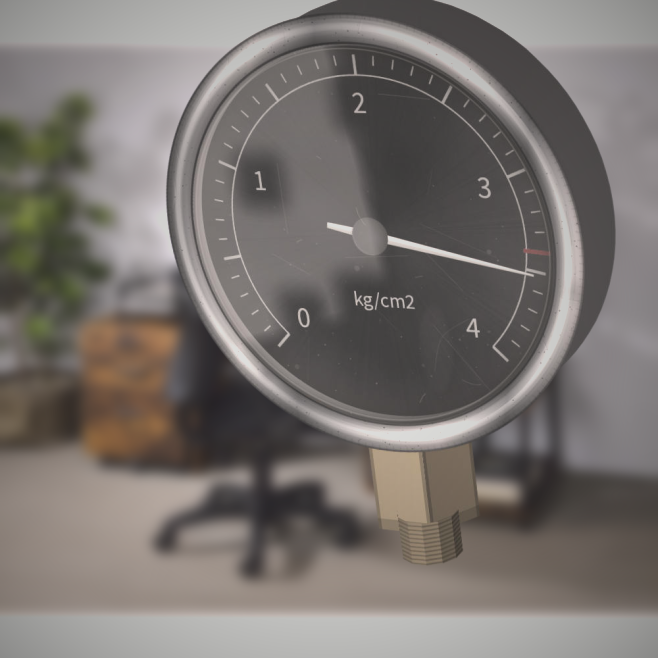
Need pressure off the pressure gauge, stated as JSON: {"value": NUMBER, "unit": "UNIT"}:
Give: {"value": 3.5, "unit": "kg/cm²"}
